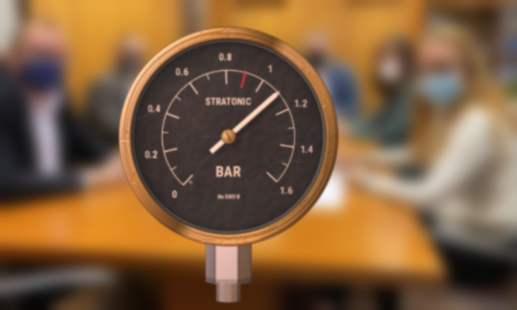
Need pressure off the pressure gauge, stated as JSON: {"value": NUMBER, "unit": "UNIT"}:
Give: {"value": 1.1, "unit": "bar"}
